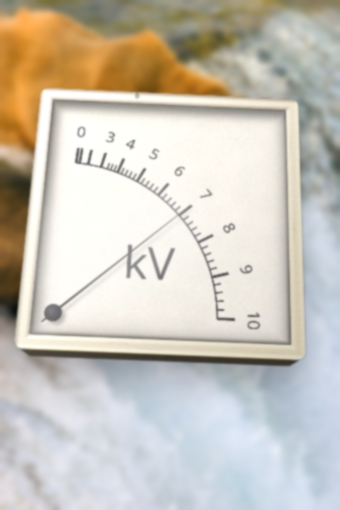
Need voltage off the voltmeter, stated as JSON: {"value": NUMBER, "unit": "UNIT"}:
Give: {"value": 7, "unit": "kV"}
